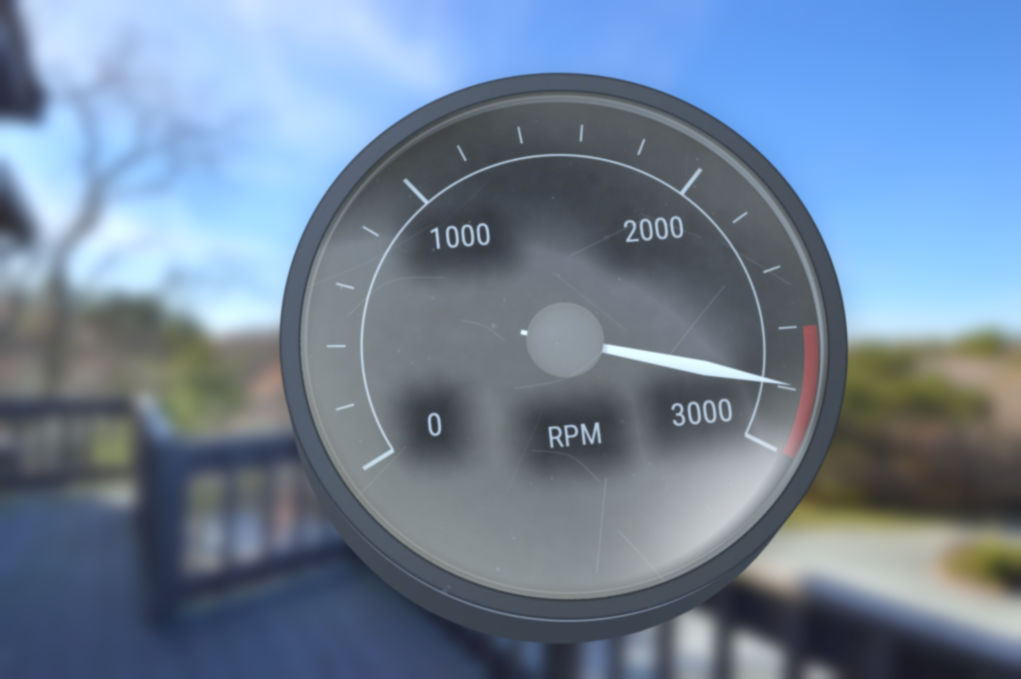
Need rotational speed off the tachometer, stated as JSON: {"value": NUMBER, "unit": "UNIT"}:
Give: {"value": 2800, "unit": "rpm"}
